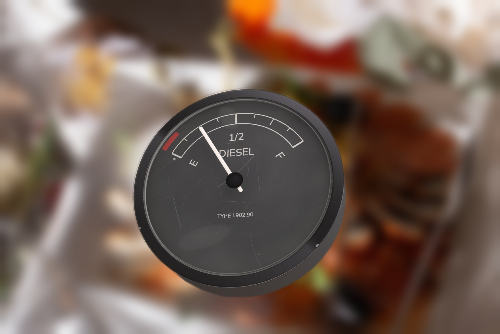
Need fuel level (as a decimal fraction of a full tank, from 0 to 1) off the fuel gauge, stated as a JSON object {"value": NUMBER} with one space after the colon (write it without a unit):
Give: {"value": 0.25}
